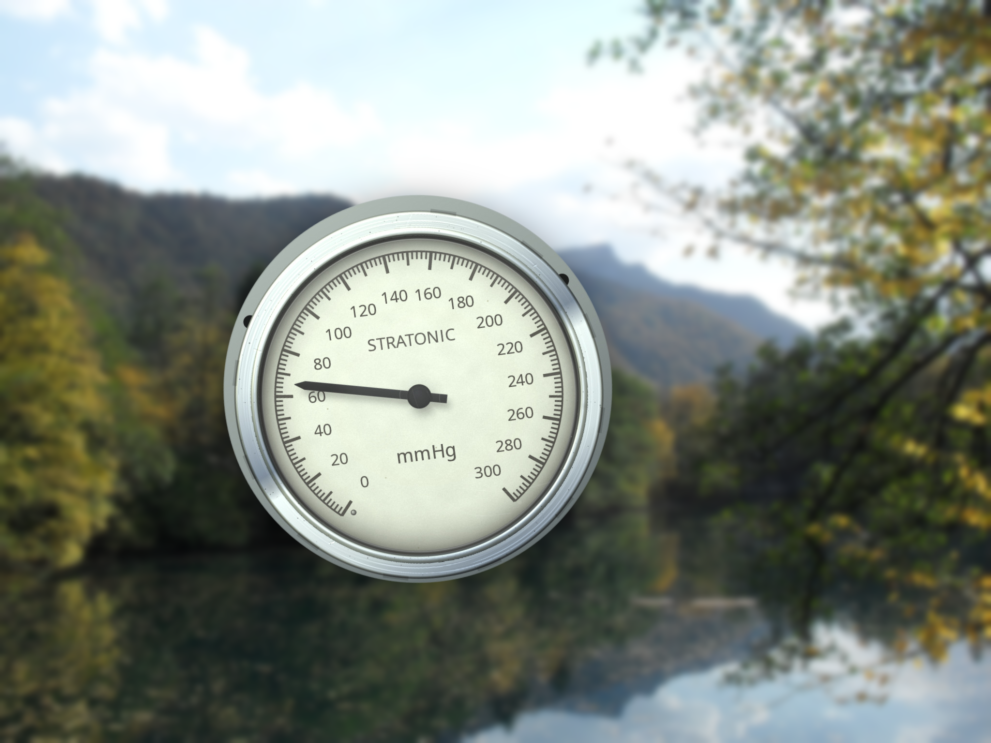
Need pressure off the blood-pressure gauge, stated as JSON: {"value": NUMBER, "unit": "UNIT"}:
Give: {"value": 66, "unit": "mmHg"}
